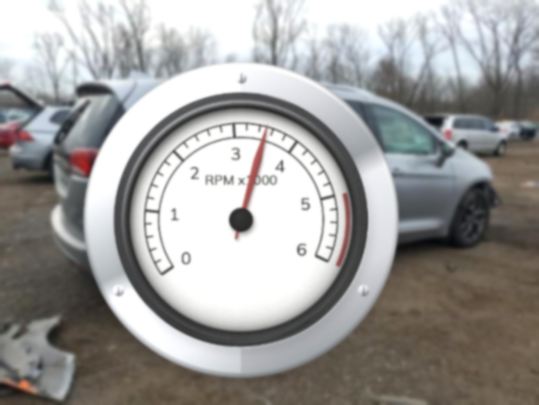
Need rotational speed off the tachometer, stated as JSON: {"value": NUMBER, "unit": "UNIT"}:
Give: {"value": 3500, "unit": "rpm"}
